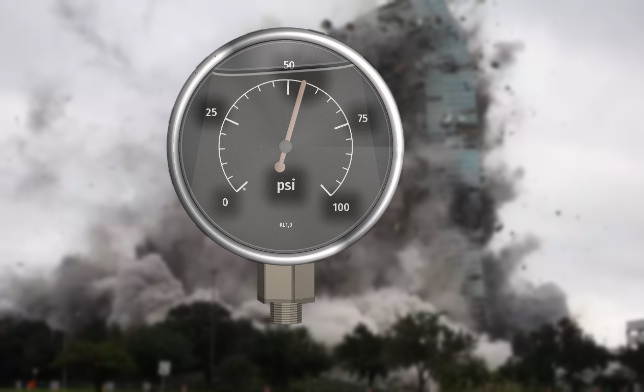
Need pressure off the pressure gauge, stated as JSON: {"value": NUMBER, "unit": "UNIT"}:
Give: {"value": 55, "unit": "psi"}
